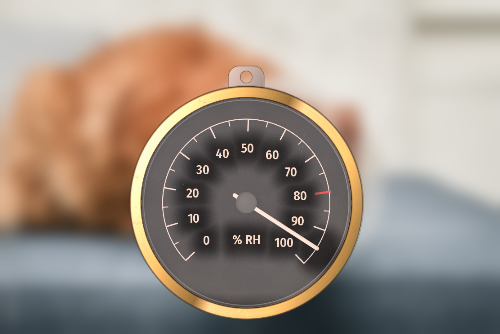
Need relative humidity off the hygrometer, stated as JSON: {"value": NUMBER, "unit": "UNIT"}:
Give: {"value": 95, "unit": "%"}
